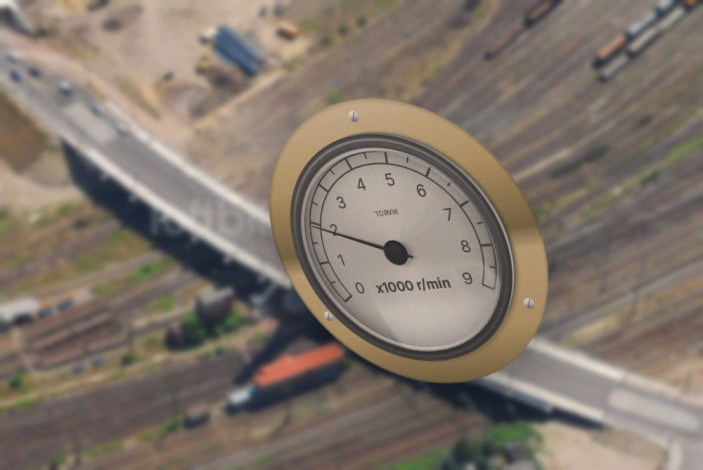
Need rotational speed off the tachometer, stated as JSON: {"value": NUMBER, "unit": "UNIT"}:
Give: {"value": 2000, "unit": "rpm"}
